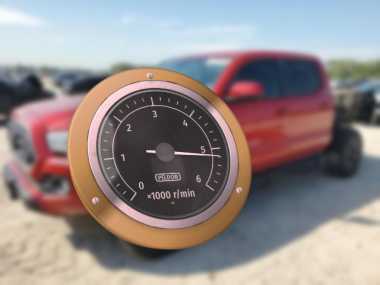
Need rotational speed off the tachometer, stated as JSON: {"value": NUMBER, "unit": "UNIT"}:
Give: {"value": 5200, "unit": "rpm"}
